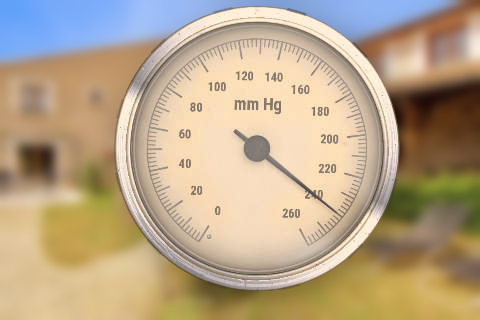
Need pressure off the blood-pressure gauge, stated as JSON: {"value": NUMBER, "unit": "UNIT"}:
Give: {"value": 240, "unit": "mmHg"}
